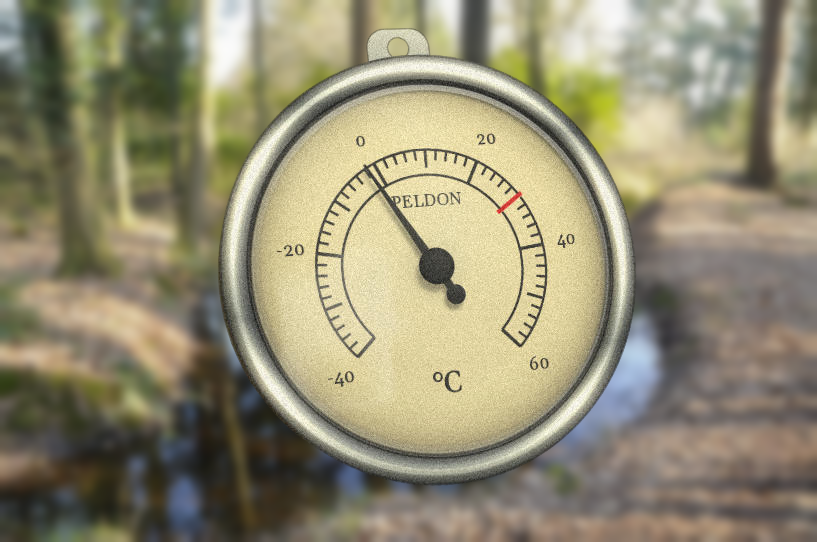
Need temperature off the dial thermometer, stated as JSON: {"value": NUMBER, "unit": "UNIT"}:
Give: {"value": -2, "unit": "°C"}
